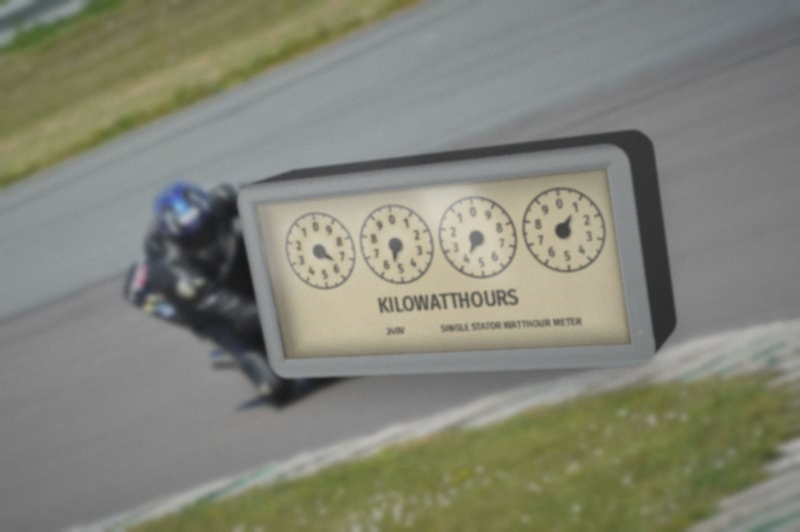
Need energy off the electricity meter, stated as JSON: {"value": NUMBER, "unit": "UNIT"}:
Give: {"value": 6541, "unit": "kWh"}
